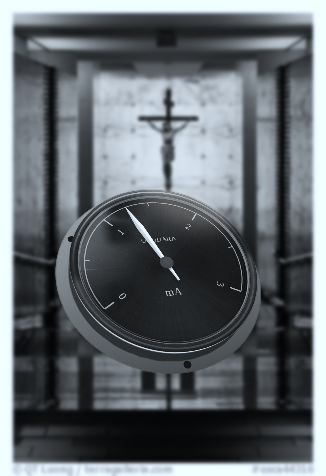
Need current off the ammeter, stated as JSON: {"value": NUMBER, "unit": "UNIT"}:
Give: {"value": 1.25, "unit": "mA"}
